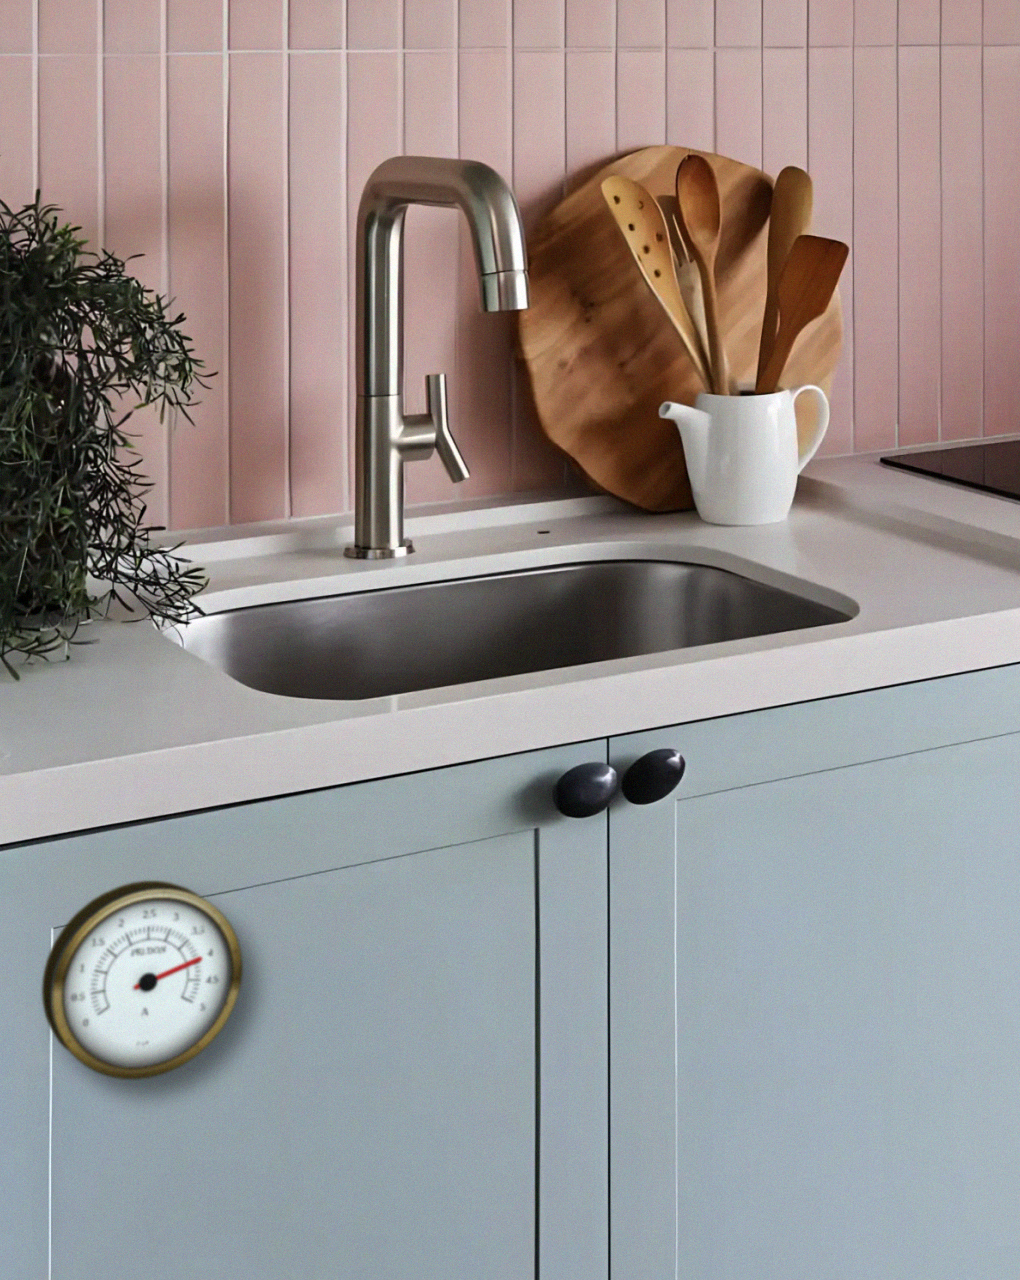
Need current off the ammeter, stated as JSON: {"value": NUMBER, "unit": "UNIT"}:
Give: {"value": 4, "unit": "A"}
